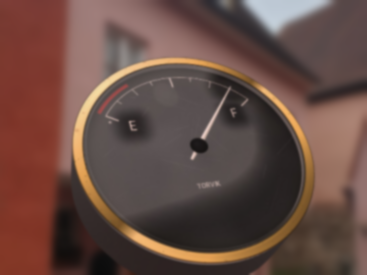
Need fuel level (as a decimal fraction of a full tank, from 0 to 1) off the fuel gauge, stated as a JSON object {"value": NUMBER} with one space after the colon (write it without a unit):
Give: {"value": 0.875}
